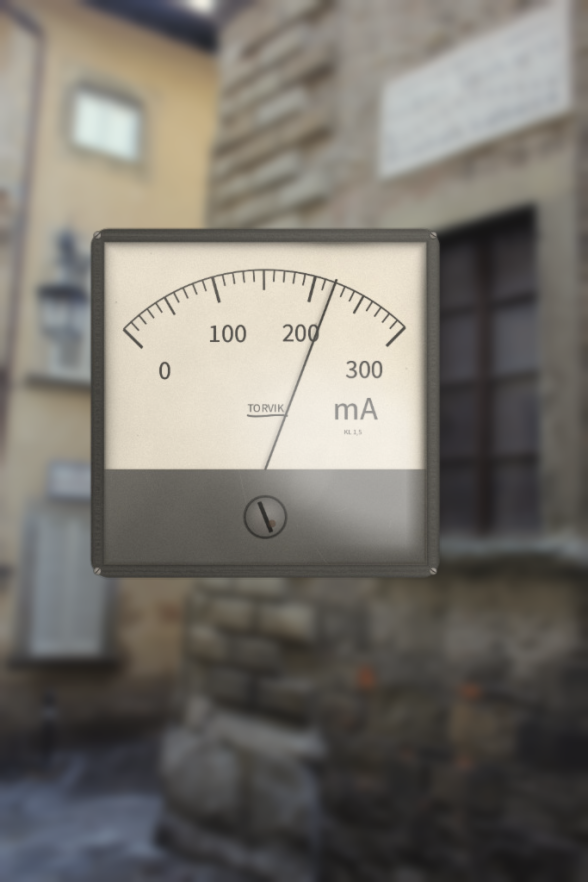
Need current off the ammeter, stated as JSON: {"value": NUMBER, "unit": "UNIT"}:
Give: {"value": 220, "unit": "mA"}
